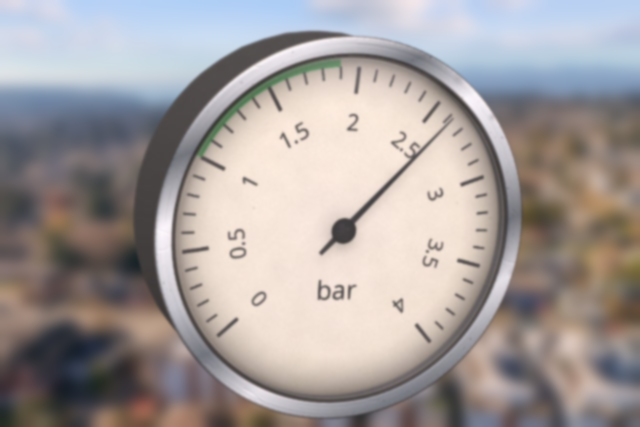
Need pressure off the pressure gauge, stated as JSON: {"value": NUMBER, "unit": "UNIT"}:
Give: {"value": 2.6, "unit": "bar"}
